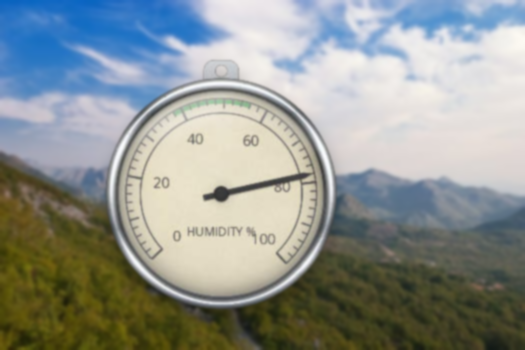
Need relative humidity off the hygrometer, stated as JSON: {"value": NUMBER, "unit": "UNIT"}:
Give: {"value": 78, "unit": "%"}
